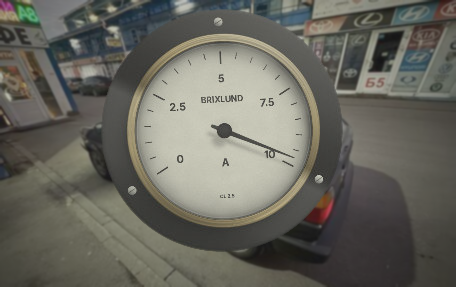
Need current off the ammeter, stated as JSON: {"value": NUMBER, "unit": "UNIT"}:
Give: {"value": 9.75, "unit": "A"}
